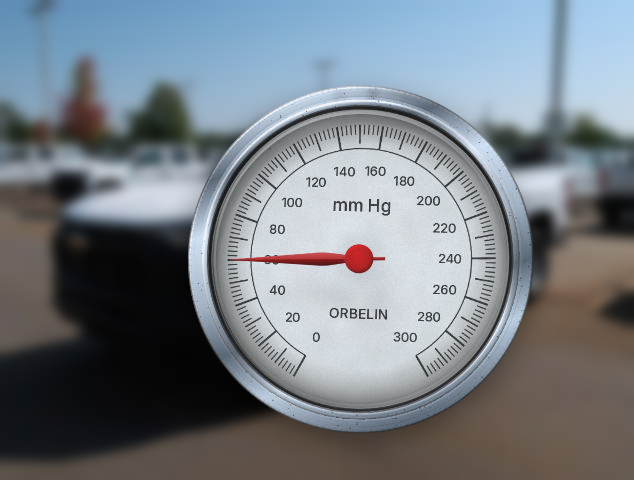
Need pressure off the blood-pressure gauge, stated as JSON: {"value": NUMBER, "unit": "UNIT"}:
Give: {"value": 60, "unit": "mmHg"}
